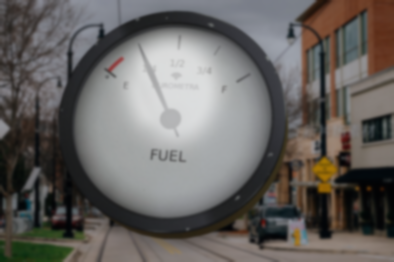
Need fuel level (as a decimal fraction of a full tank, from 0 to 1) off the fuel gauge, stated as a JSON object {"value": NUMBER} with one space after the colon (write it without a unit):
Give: {"value": 0.25}
